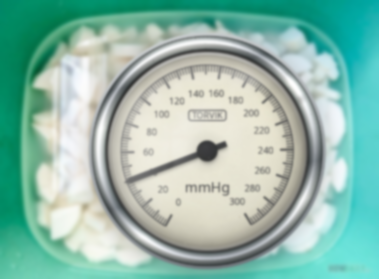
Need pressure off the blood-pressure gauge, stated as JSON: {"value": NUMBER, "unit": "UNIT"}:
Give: {"value": 40, "unit": "mmHg"}
